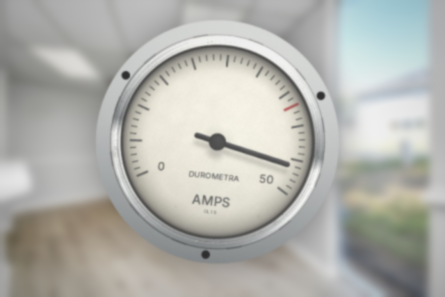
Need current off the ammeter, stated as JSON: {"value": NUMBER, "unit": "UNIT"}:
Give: {"value": 46, "unit": "A"}
